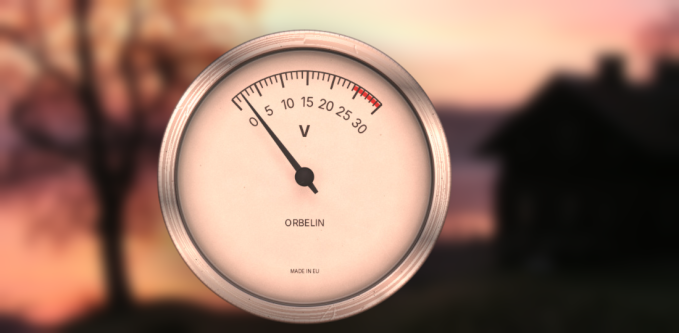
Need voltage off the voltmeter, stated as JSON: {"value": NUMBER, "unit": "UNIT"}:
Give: {"value": 2, "unit": "V"}
